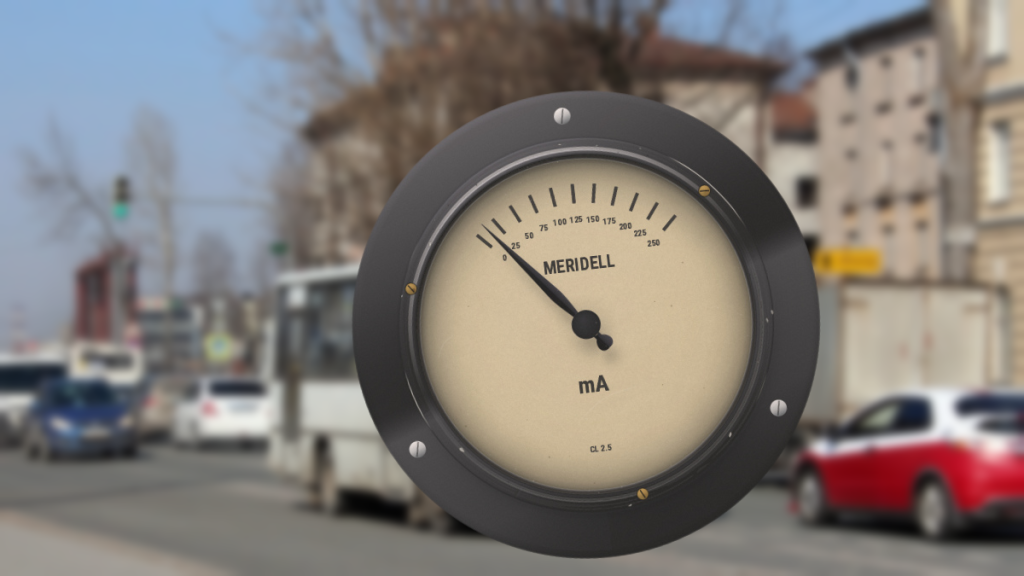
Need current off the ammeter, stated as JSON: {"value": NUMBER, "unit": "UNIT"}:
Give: {"value": 12.5, "unit": "mA"}
